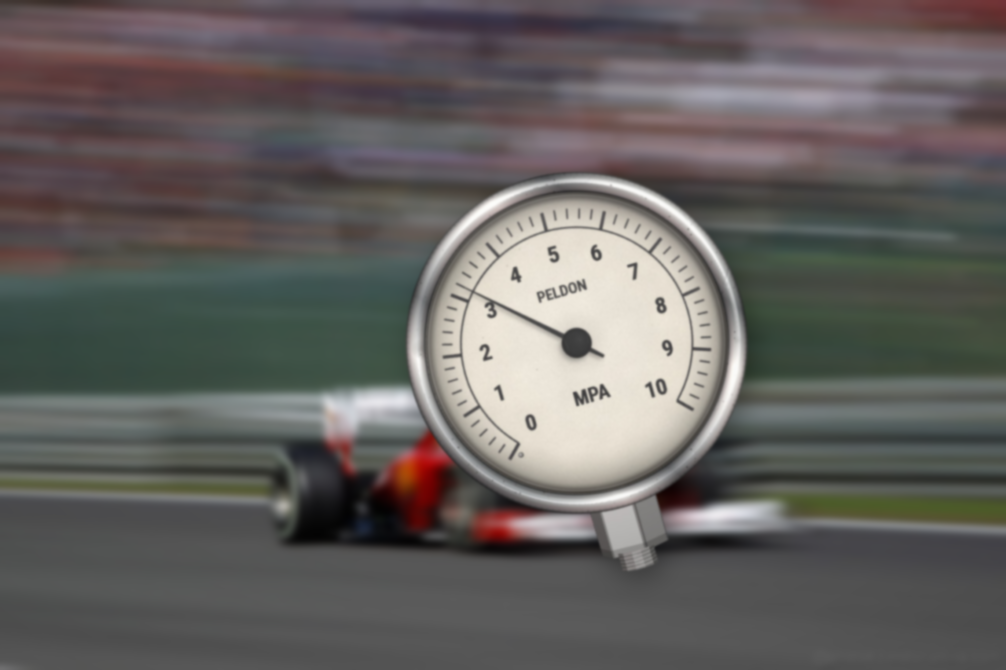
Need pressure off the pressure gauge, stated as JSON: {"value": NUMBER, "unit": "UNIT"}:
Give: {"value": 3.2, "unit": "MPa"}
